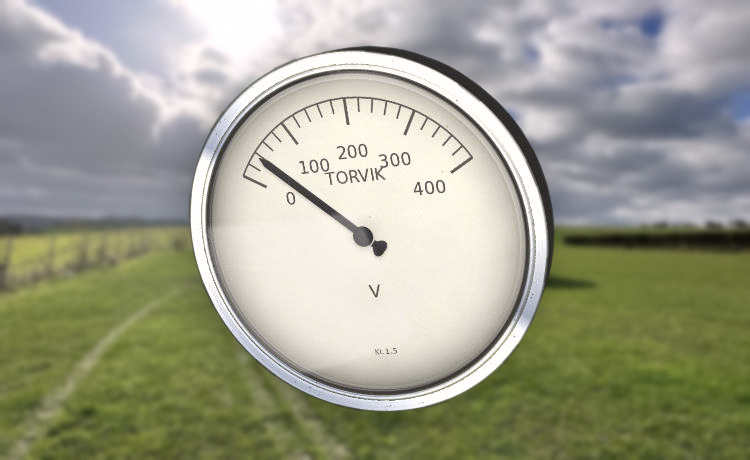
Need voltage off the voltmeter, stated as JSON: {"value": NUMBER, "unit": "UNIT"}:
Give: {"value": 40, "unit": "V"}
